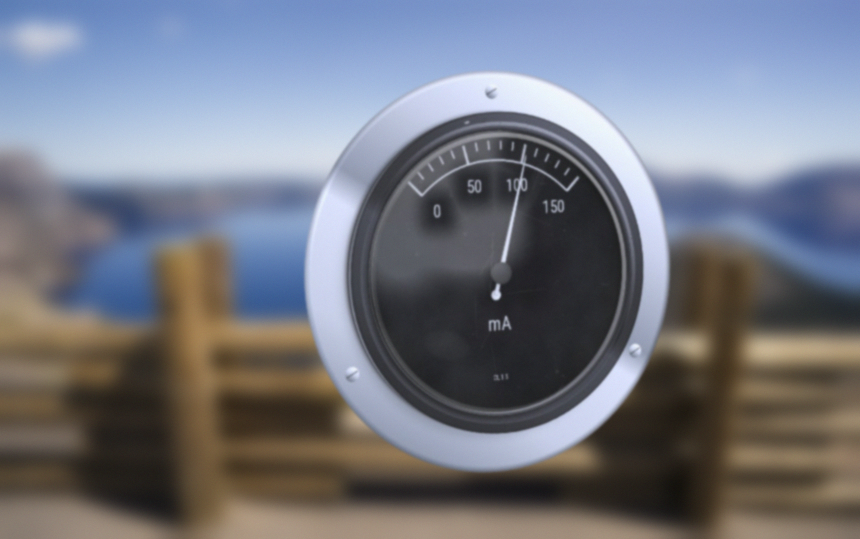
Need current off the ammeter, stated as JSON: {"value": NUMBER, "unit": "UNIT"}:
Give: {"value": 100, "unit": "mA"}
